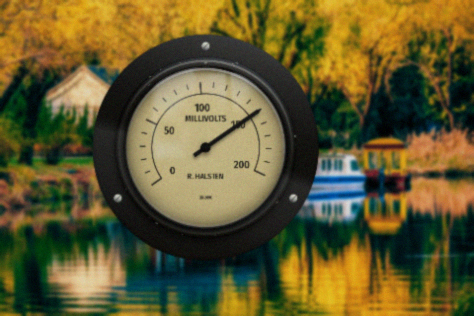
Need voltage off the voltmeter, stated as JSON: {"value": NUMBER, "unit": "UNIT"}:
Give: {"value": 150, "unit": "mV"}
